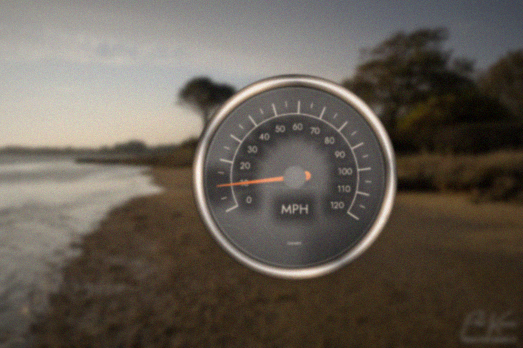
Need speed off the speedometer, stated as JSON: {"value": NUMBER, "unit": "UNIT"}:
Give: {"value": 10, "unit": "mph"}
